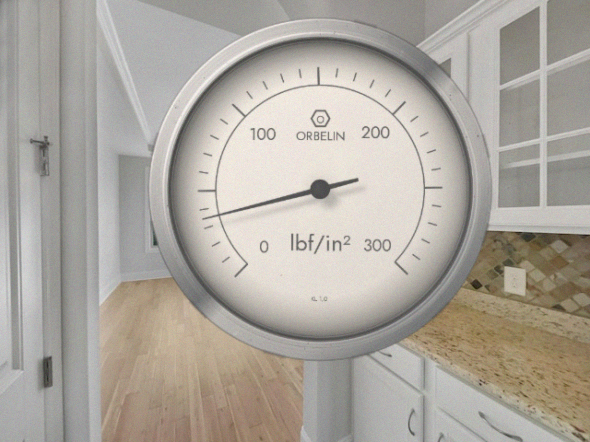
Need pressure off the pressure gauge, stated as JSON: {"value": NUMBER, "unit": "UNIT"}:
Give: {"value": 35, "unit": "psi"}
